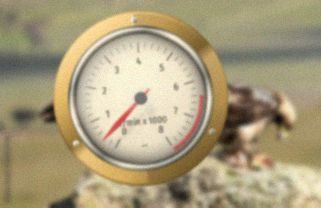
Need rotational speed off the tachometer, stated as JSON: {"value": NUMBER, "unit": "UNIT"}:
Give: {"value": 400, "unit": "rpm"}
